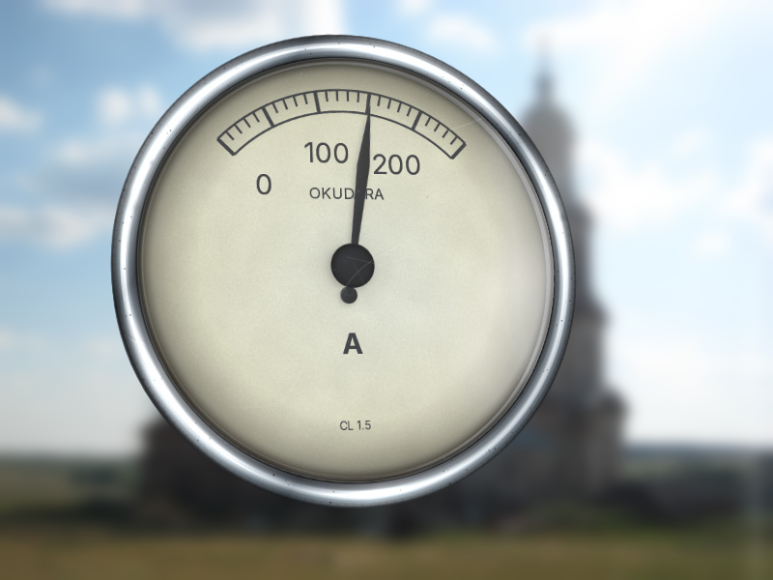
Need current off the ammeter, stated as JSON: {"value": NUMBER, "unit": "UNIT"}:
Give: {"value": 150, "unit": "A"}
